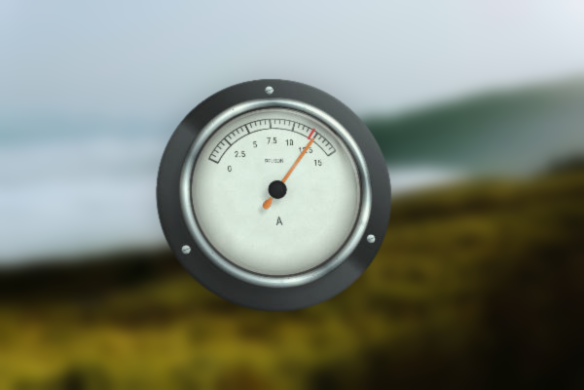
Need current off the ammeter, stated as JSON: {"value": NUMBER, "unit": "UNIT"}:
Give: {"value": 12.5, "unit": "A"}
